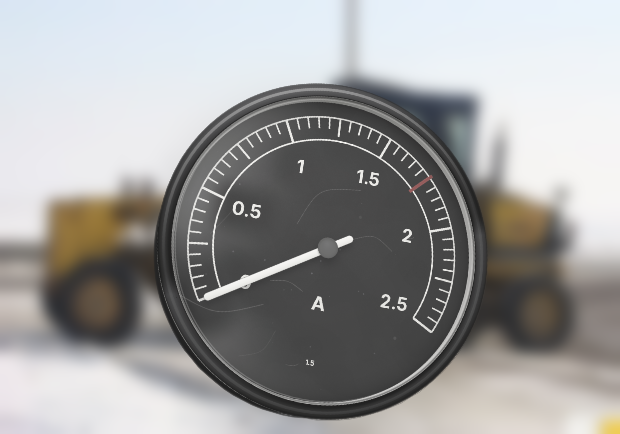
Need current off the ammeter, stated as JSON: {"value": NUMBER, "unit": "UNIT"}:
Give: {"value": 0, "unit": "A"}
